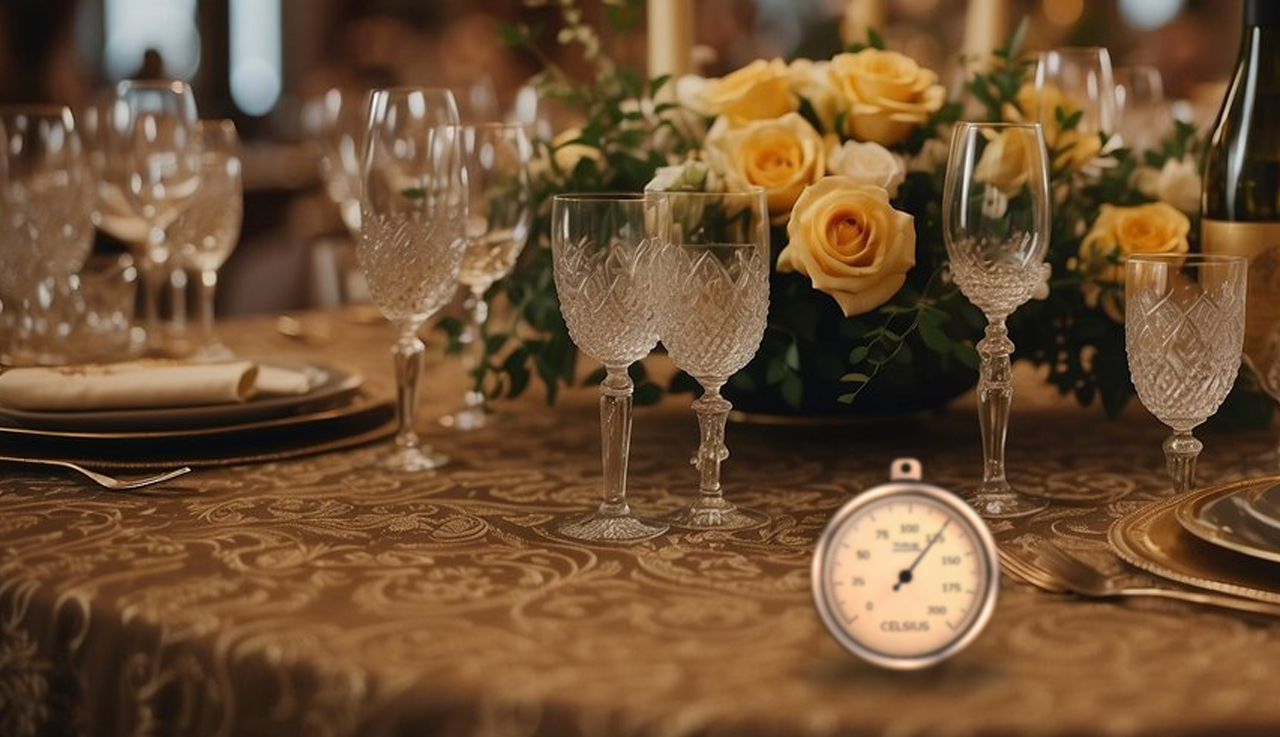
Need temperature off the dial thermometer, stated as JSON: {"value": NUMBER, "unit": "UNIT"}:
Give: {"value": 125, "unit": "°C"}
